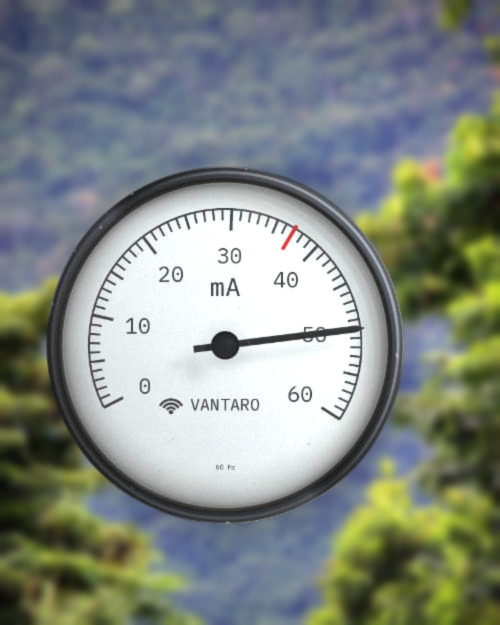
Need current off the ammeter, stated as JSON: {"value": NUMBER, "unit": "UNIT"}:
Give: {"value": 50, "unit": "mA"}
